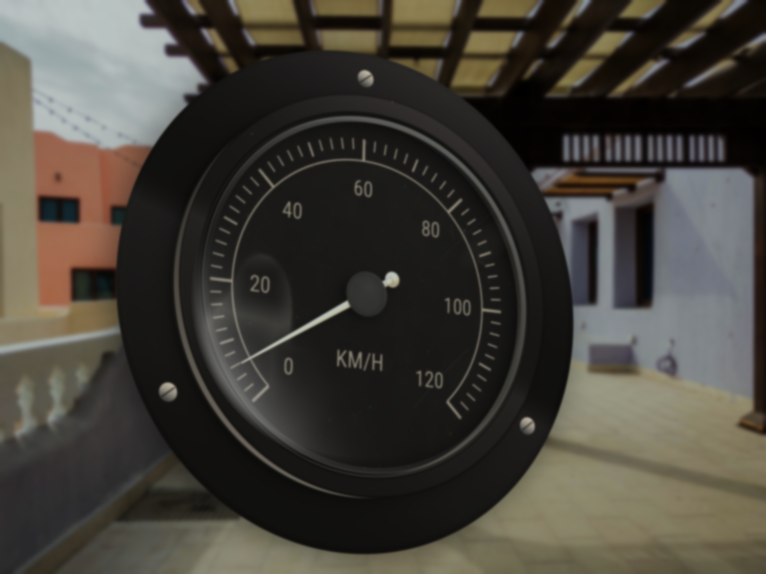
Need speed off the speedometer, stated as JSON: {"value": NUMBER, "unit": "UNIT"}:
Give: {"value": 6, "unit": "km/h"}
